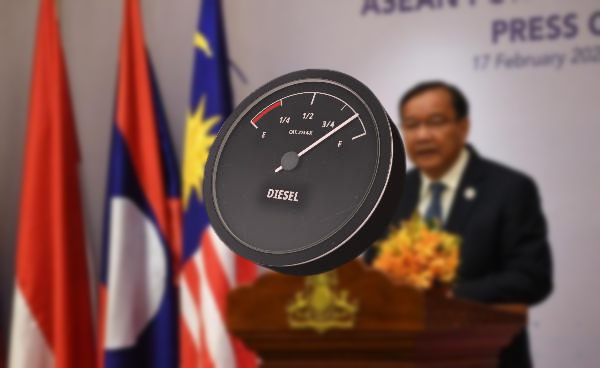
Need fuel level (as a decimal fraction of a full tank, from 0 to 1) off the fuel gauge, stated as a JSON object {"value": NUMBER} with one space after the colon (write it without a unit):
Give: {"value": 0.875}
